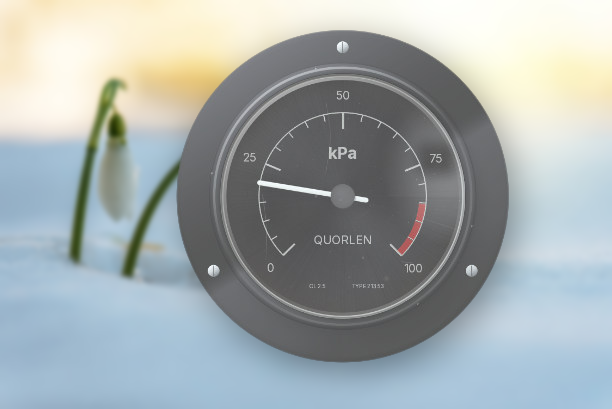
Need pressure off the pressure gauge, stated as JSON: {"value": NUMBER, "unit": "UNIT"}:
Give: {"value": 20, "unit": "kPa"}
